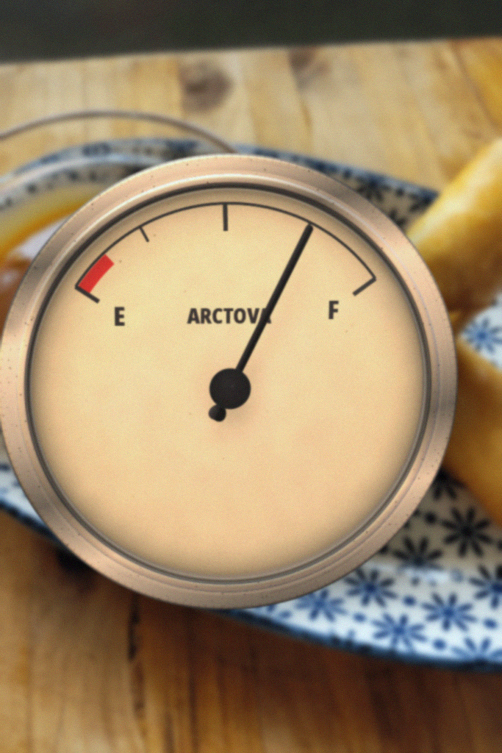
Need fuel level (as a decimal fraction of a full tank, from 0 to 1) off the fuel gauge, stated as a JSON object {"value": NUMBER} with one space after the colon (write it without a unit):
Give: {"value": 0.75}
